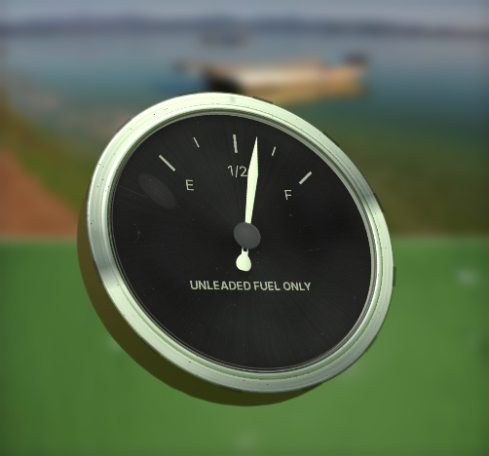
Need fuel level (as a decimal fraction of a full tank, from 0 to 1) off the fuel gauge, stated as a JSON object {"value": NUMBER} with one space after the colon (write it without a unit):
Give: {"value": 0.625}
